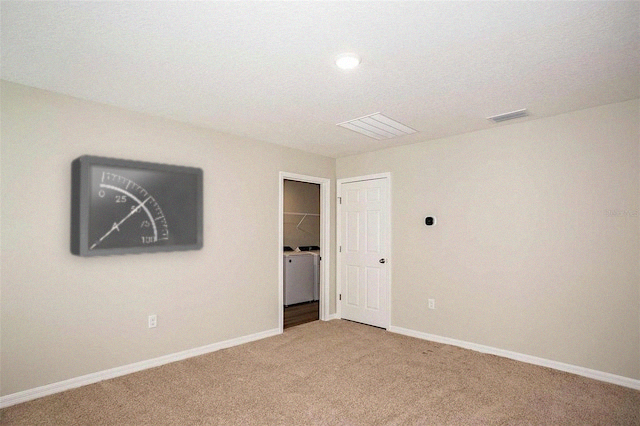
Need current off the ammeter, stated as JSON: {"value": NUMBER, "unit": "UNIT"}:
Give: {"value": 50, "unit": "A"}
